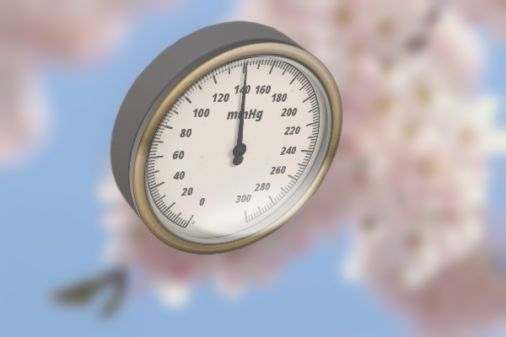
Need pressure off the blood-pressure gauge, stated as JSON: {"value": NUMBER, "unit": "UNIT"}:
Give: {"value": 140, "unit": "mmHg"}
